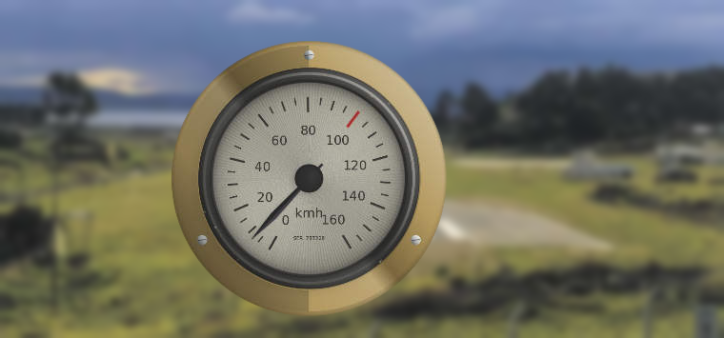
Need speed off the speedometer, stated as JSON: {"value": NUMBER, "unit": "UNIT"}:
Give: {"value": 7.5, "unit": "km/h"}
